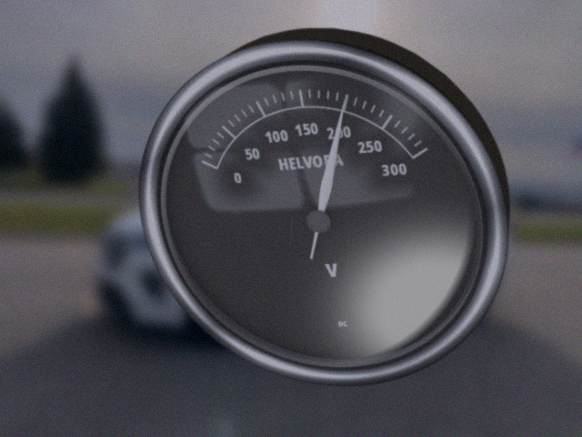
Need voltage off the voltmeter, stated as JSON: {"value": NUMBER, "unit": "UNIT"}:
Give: {"value": 200, "unit": "V"}
